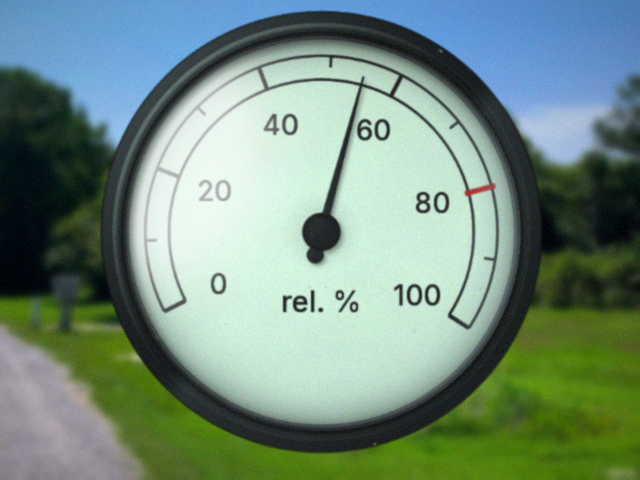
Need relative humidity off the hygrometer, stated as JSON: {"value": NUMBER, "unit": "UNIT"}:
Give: {"value": 55, "unit": "%"}
